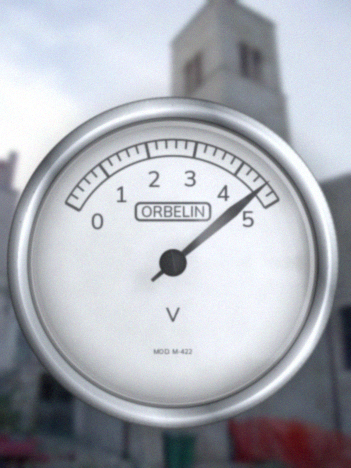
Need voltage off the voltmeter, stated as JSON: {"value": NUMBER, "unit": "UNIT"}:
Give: {"value": 4.6, "unit": "V"}
